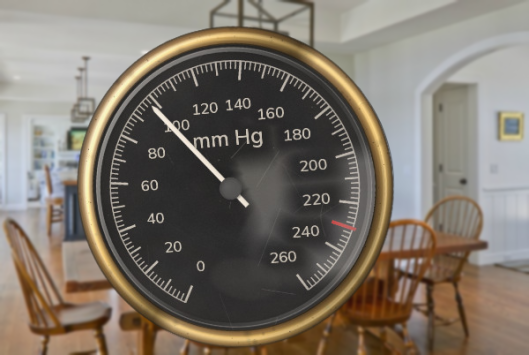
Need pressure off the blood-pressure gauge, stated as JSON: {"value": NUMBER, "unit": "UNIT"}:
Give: {"value": 98, "unit": "mmHg"}
